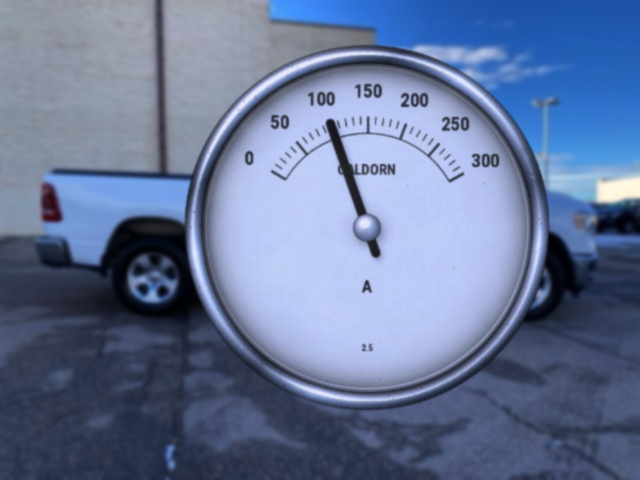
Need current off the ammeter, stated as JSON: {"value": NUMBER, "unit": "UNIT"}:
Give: {"value": 100, "unit": "A"}
